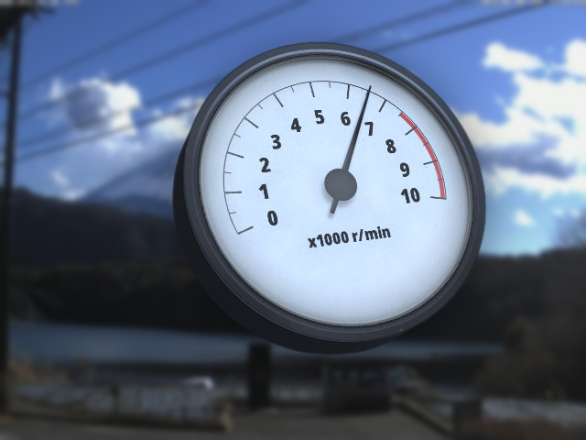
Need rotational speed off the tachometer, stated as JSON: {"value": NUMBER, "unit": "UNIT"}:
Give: {"value": 6500, "unit": "rpm"}
